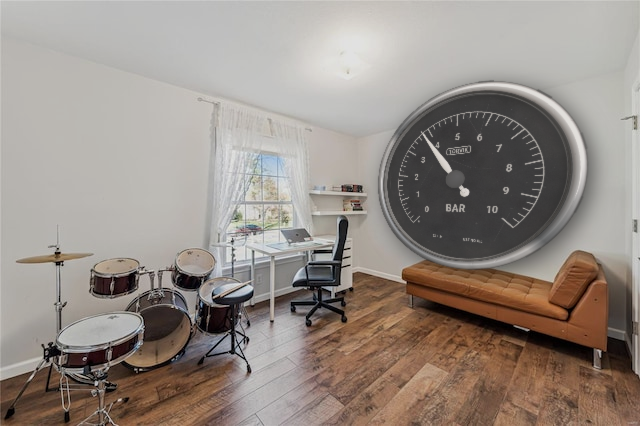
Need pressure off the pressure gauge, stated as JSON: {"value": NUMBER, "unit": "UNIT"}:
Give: {"value": 3.8, "unit": "bar"}
